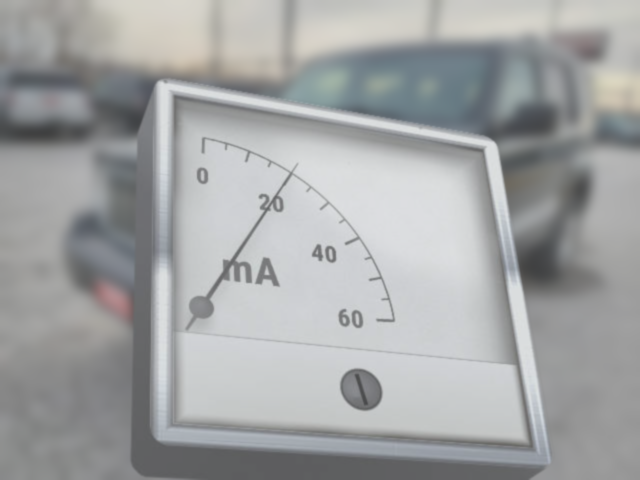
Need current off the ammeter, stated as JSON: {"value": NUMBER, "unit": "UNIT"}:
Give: {"value": 20, "unit": "mA"}
